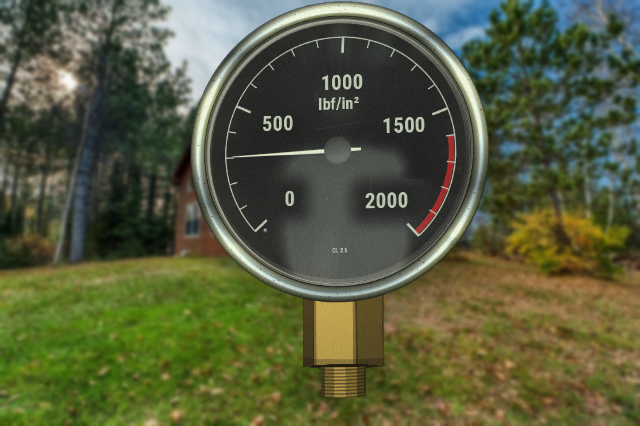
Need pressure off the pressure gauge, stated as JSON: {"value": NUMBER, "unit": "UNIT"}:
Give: {"value": 300, "unit": "psi"}
